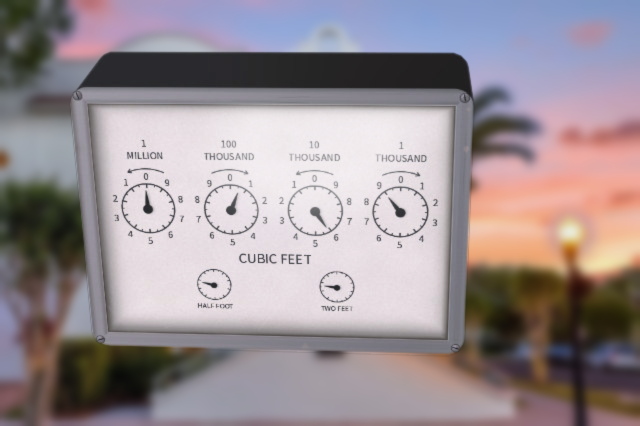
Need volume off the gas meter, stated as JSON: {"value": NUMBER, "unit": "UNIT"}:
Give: {"value": 5900, "unit": "ft³"}
